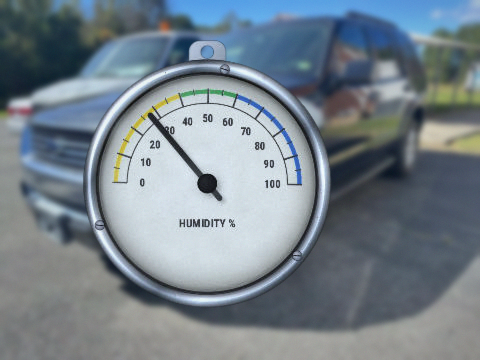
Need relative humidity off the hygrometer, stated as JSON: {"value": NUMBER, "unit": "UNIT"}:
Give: {"value": 27.5, "unit": "%"}
